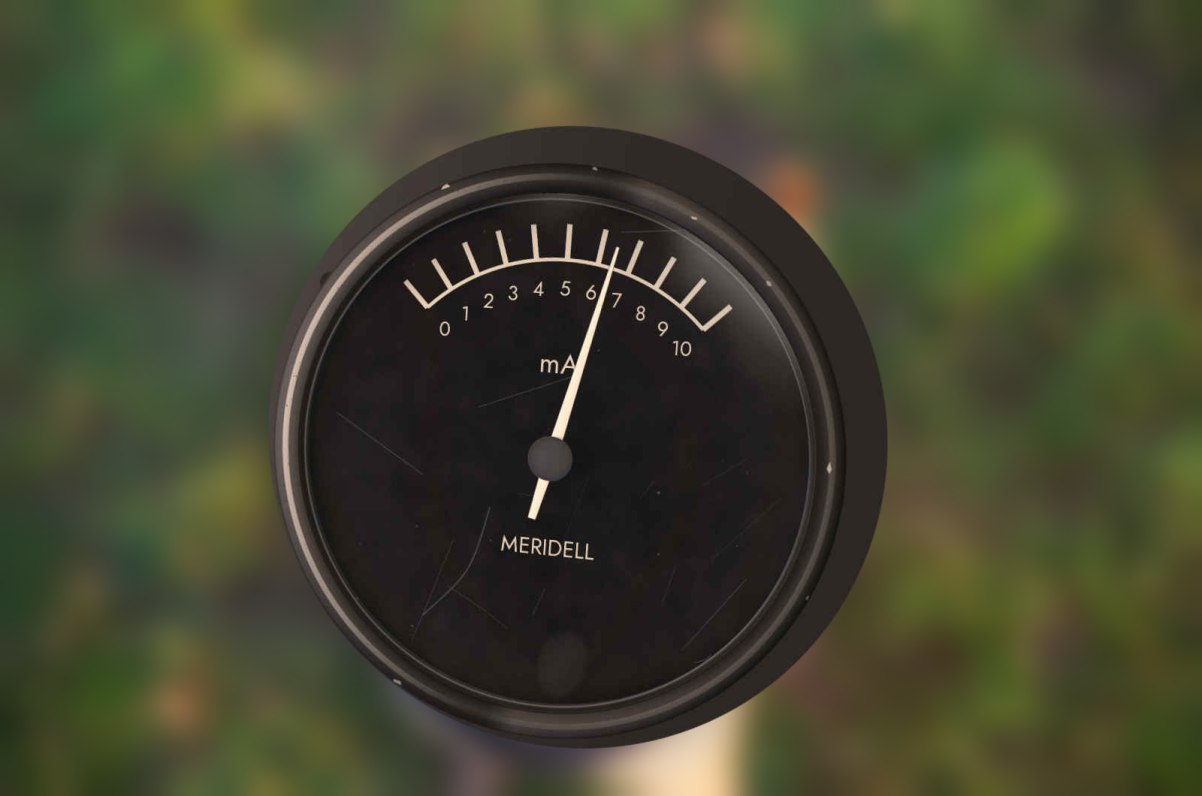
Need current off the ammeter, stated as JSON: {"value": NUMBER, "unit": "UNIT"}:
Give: {"value": 6.5, "unit": "mA"}
